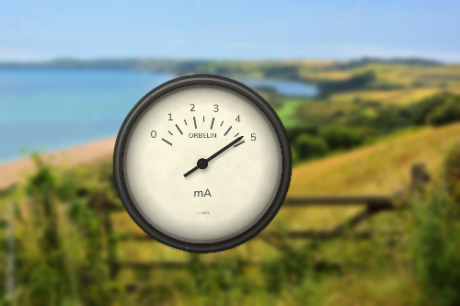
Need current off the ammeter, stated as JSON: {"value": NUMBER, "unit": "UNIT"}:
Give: {"value": 4.75, "unit": "mA"}
